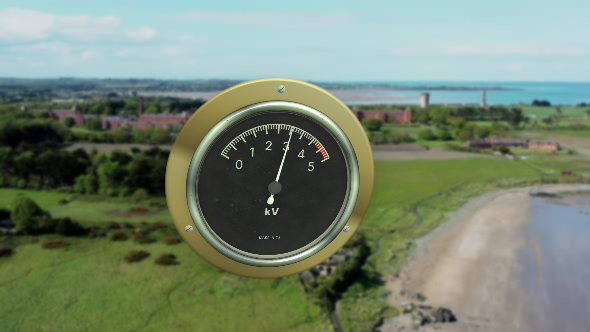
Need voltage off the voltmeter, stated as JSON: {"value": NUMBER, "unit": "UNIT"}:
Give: {"value": 3, "unit": "kV"}
